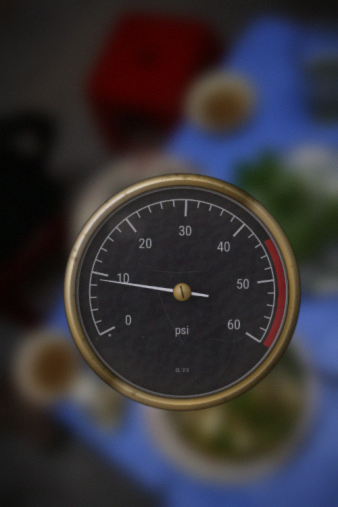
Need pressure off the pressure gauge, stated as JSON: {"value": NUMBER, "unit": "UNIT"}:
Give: {"value": 9, "unit": "psi"}
